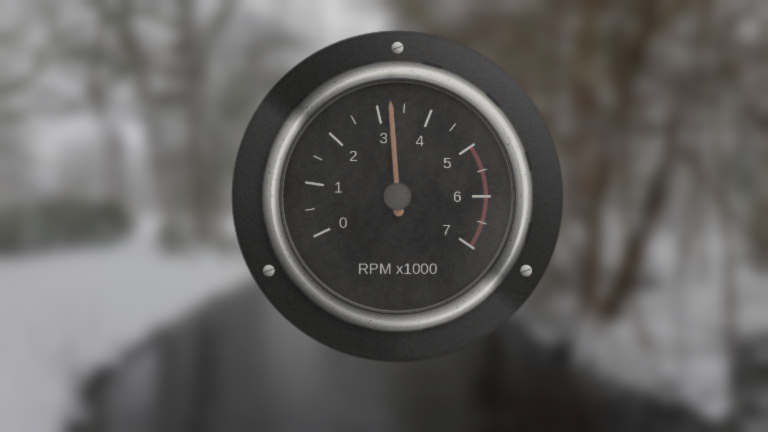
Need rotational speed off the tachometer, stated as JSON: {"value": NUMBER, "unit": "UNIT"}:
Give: {"value": 3250, "unit": "rpm"}
